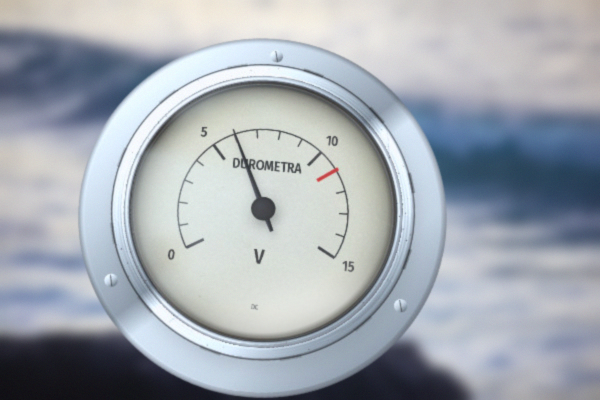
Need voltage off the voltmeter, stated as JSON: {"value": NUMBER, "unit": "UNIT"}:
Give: {"value": 6, "unit": "V"}
